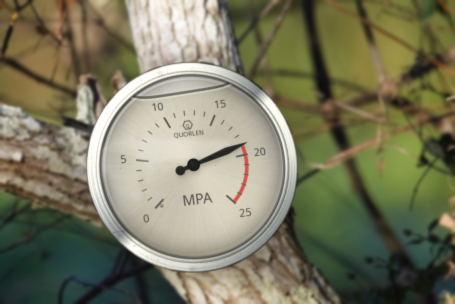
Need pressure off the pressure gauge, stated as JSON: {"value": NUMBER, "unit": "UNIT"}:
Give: {"value": 19, "unit": "MPa"}
